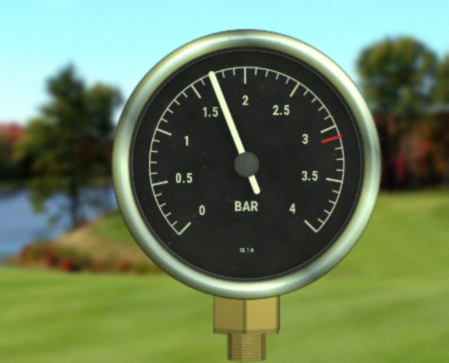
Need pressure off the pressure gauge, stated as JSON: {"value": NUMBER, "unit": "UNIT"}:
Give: {"value": 1.7, "unit": "bar"}
